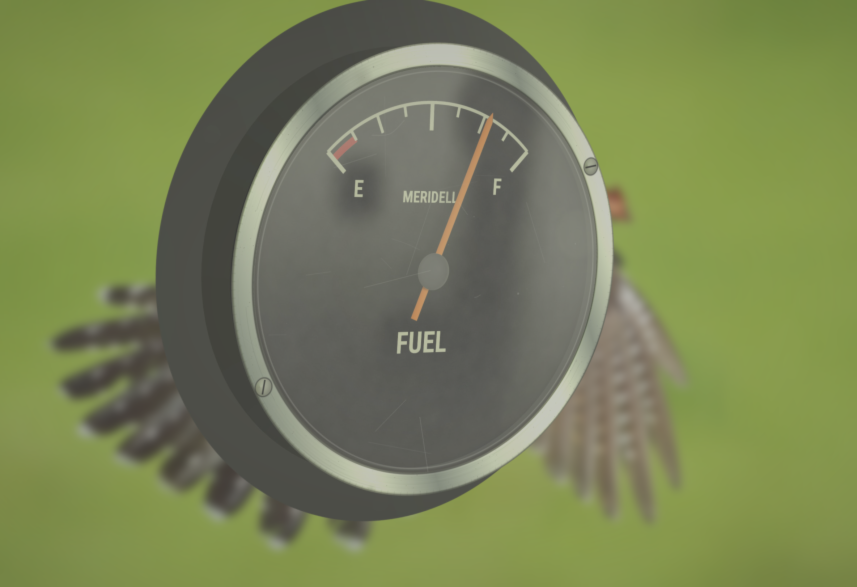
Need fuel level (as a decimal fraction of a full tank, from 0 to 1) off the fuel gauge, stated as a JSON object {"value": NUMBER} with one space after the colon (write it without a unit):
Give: {"value": 0.75}
